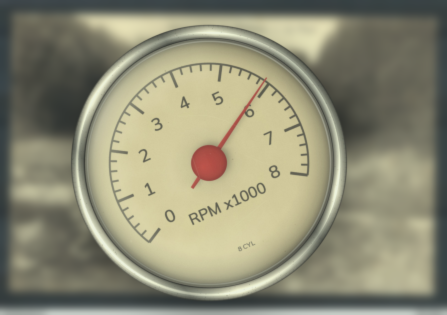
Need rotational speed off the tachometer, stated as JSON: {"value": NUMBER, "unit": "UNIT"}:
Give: {"value": 5900, "unit": "rpm"}
